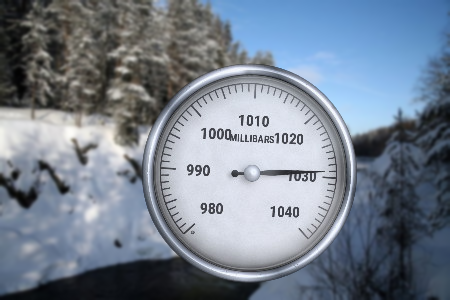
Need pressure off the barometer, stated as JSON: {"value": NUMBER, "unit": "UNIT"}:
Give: {"value": 1029, "unit": "mbar"}
